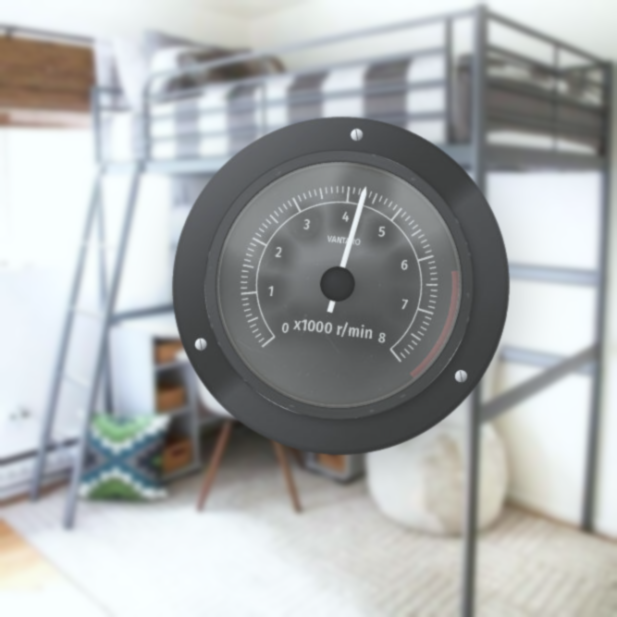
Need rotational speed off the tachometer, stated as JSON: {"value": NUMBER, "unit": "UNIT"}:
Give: {"value": 4300, "unit": "rpm"}
